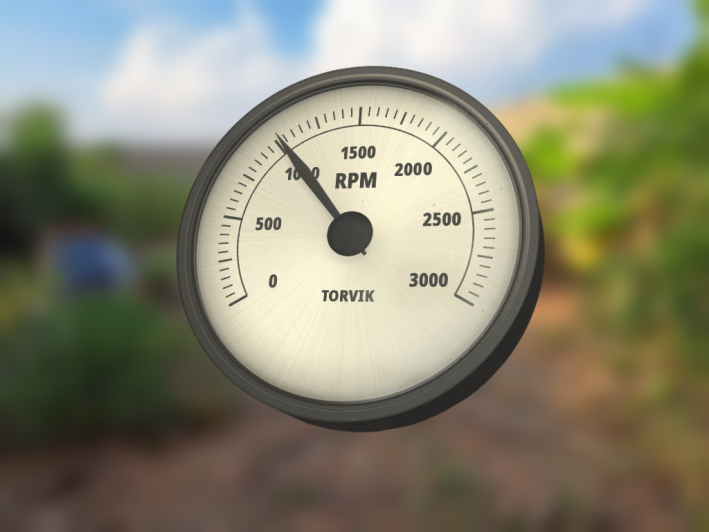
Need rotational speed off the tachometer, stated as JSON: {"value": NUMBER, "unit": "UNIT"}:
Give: {"value": 1025, "unit": "rpm"}
